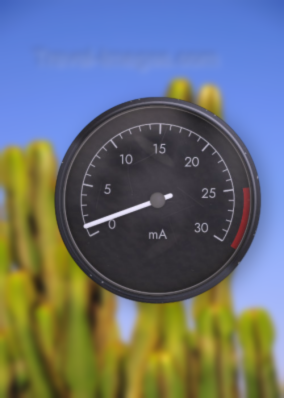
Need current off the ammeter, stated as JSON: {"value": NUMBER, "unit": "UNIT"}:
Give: {"value": 1, "unit": "mA"}
